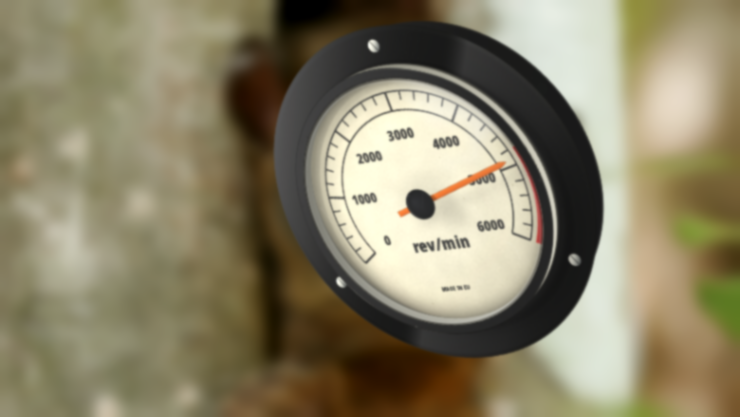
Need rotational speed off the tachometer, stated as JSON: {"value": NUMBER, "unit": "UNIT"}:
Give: {"value": 4900, "unit": "rpm"}
